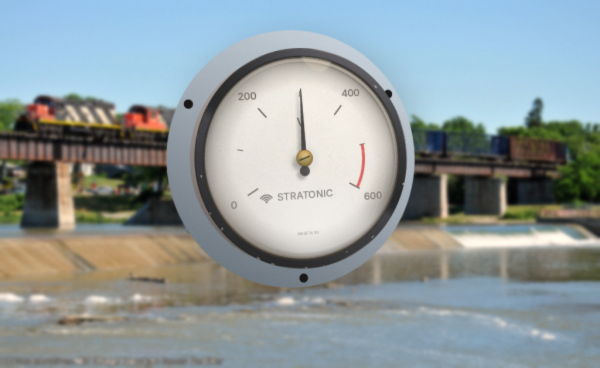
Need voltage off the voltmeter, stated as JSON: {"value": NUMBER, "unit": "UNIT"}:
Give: {"value": 300, "unit": "V"}
